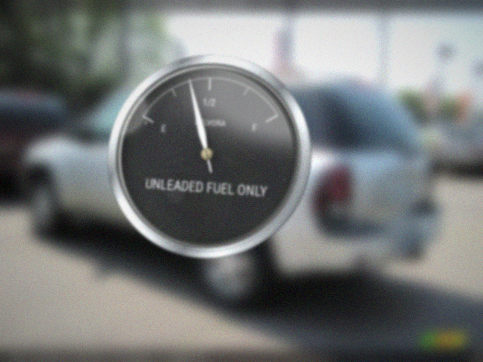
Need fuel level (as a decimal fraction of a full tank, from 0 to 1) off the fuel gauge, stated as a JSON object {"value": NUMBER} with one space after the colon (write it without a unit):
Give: {"value": 0.375}
